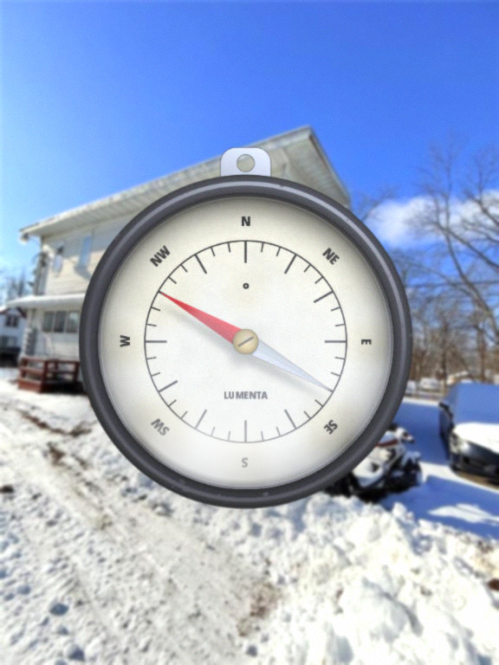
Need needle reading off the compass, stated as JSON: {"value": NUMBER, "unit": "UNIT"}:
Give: {"value": 300, "unit": "°"}
